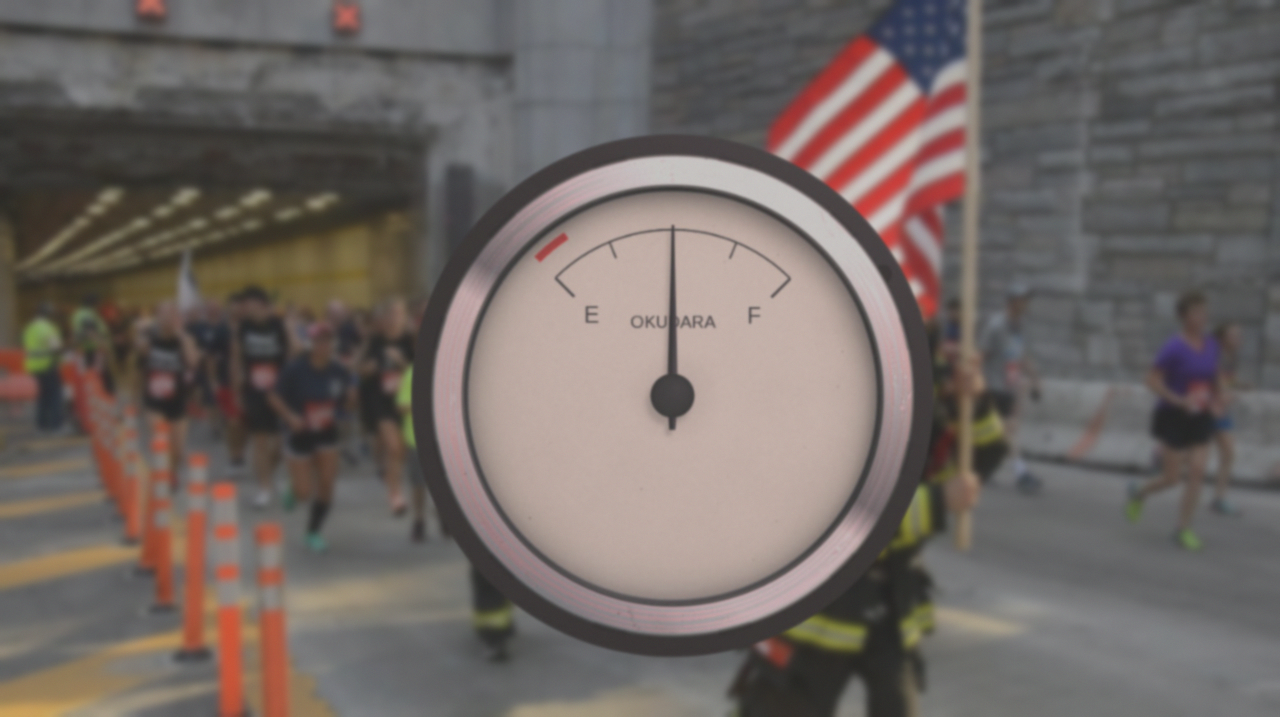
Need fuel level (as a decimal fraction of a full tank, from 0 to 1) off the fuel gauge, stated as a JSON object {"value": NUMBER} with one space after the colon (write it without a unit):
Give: {"value": 0.5}
